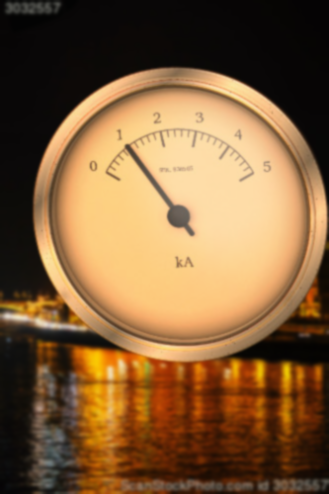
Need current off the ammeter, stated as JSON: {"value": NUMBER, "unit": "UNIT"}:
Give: {"value": 1, "unit": "kA"}
